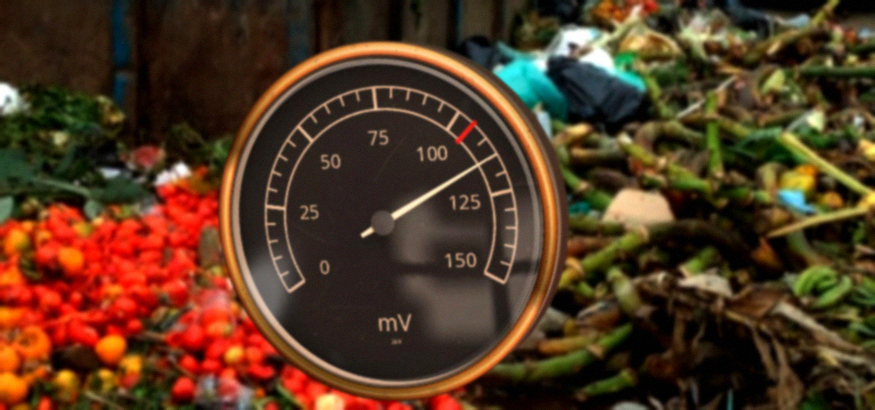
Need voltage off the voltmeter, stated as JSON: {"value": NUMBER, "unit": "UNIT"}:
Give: {"value": 115, "unit": "mV"}
